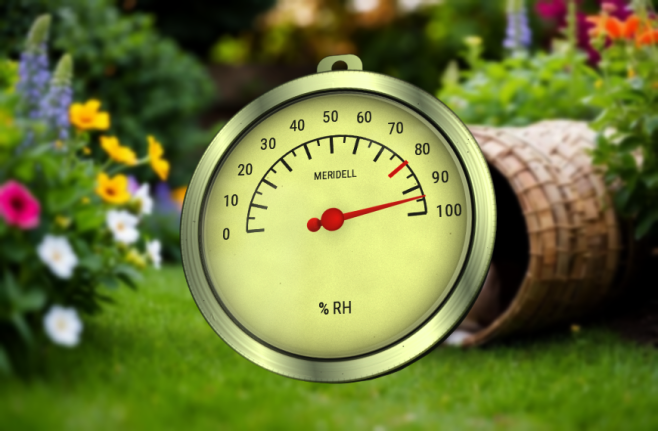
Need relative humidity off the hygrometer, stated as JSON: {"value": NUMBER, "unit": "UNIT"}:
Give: {"value": 95, "unit": "%"}
